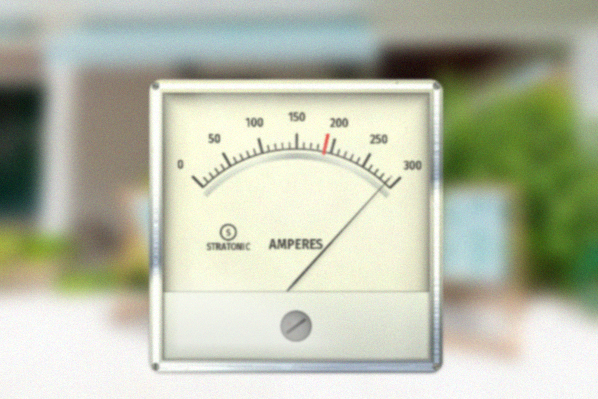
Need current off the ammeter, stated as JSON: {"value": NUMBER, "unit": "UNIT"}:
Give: {"value": 290, "unit": "A"}
